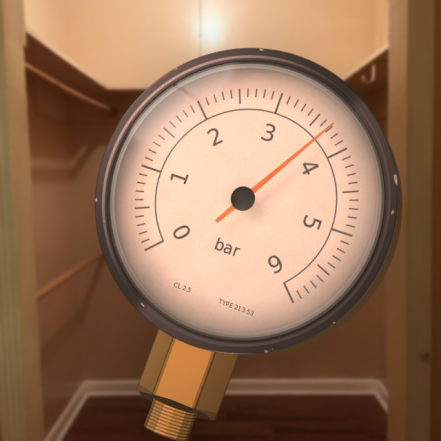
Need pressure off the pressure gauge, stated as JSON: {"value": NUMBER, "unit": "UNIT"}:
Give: {"value": 3.7, "unit": "bar"}
